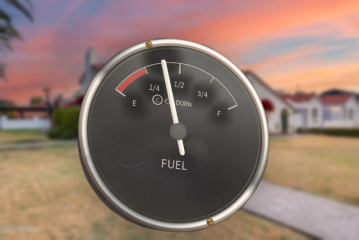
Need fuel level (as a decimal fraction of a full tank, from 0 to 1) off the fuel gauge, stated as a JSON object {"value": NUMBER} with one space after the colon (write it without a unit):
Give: {"value": 0.375}
